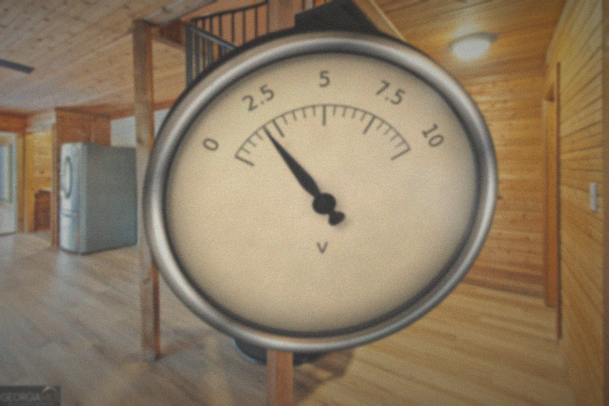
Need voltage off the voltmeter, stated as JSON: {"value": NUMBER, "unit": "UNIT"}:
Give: {"value": 2, "unit": "V"}
